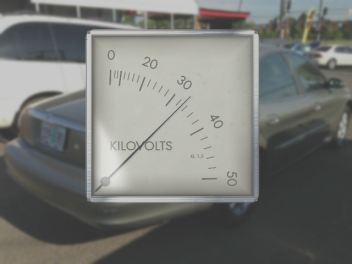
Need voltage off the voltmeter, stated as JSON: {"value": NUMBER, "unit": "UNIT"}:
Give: {"value": 33, "unit": "kV"}
